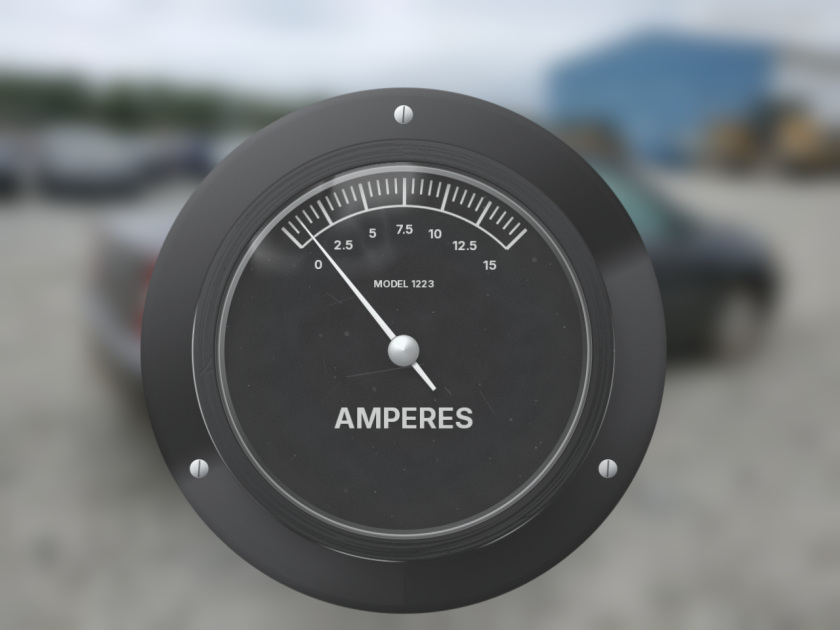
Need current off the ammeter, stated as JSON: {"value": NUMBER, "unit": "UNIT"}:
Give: {"value": 1, "unit": "A"}
